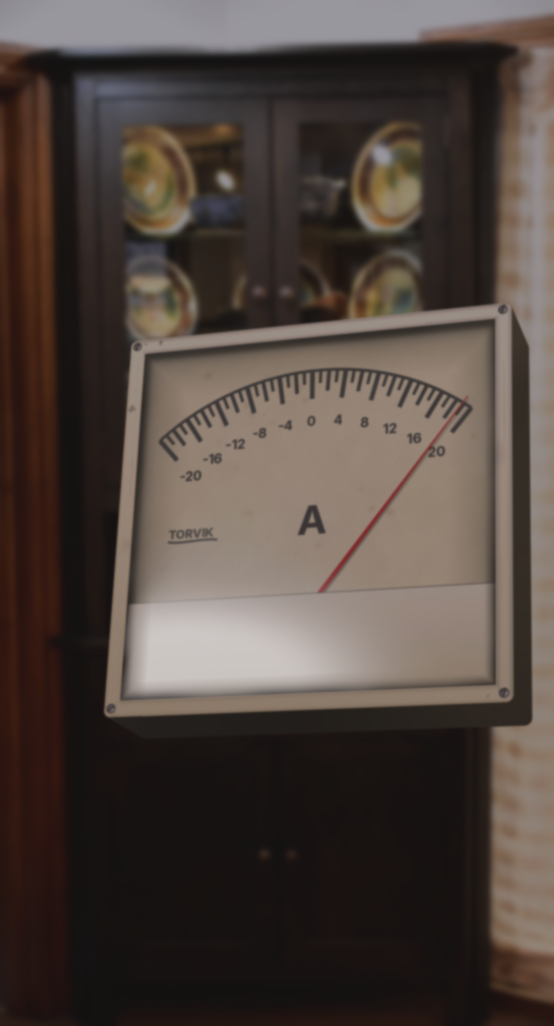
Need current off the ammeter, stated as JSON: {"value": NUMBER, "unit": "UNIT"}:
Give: {"value": 19, "unit": "A"}
